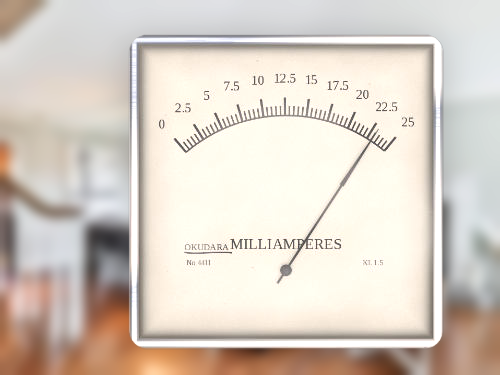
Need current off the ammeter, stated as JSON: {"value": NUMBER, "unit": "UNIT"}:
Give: {"value": 23, "unit": "mA"}
